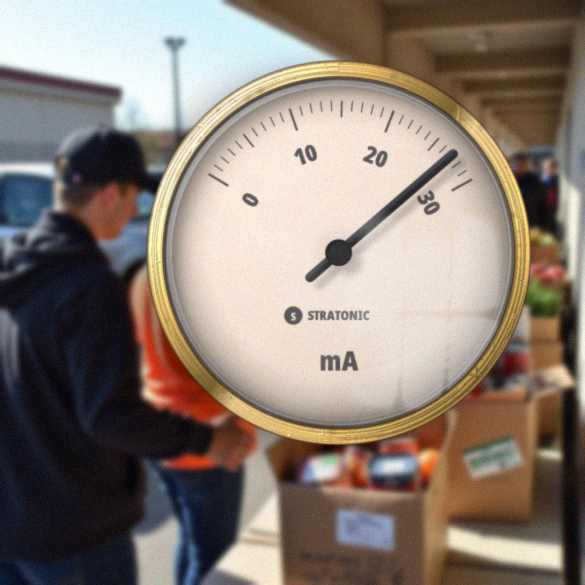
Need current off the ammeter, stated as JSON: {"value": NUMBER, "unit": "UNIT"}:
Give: {"value": 27, "unit": "mA"}
